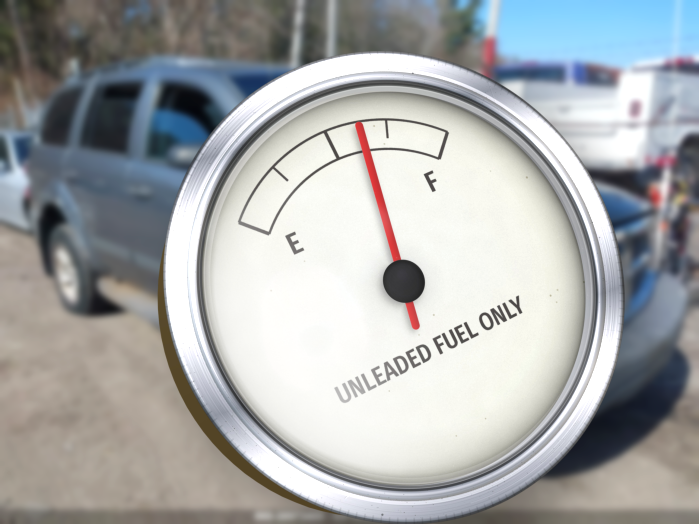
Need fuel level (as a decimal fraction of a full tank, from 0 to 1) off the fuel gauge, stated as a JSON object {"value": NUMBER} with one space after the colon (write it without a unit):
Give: {"value": 0.625}
